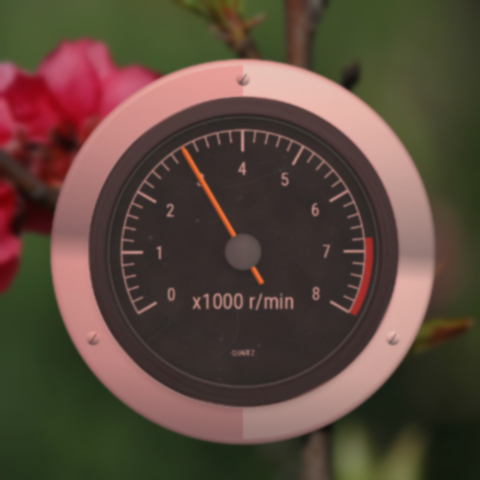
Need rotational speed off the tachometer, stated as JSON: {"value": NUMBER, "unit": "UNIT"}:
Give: {"value": 3000, "unit": "rpm"}
